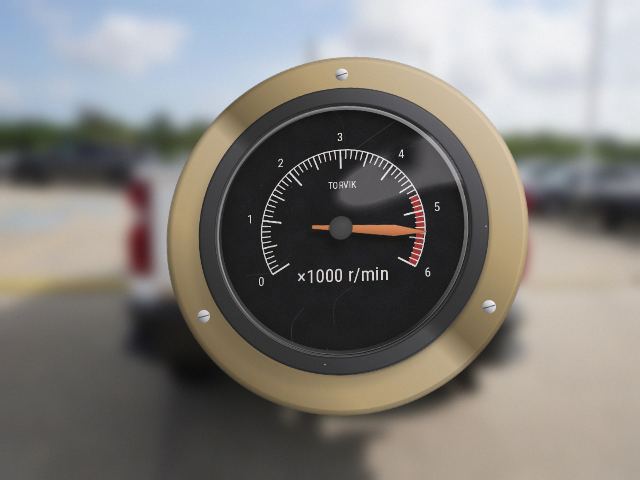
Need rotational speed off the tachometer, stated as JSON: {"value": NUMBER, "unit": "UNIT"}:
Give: {"value": 5400, "unit": "rpm"}
